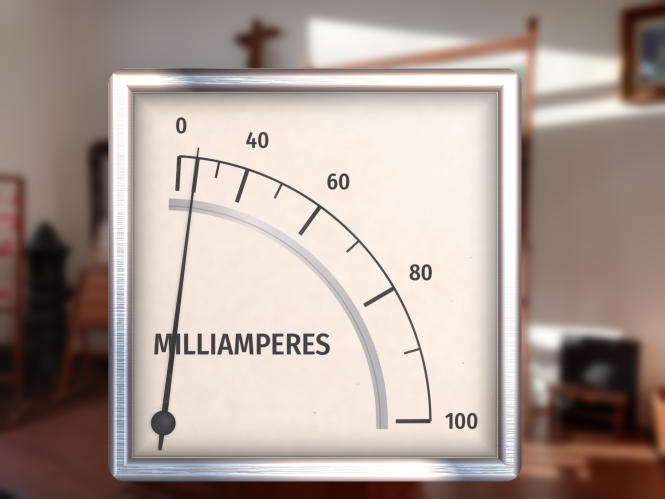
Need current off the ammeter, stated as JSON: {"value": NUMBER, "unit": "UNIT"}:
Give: {"value": 20, "unit": "mA"}
